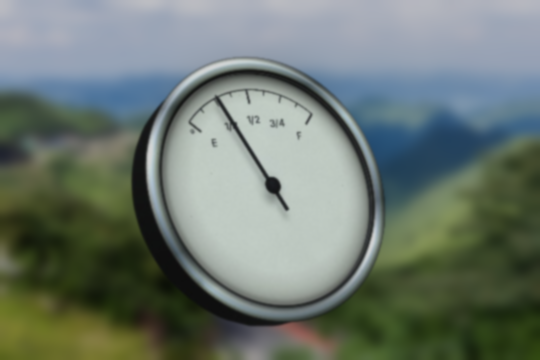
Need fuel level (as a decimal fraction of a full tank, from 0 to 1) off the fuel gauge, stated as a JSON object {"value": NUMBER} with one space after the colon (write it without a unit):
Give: {"value": 0.25}
